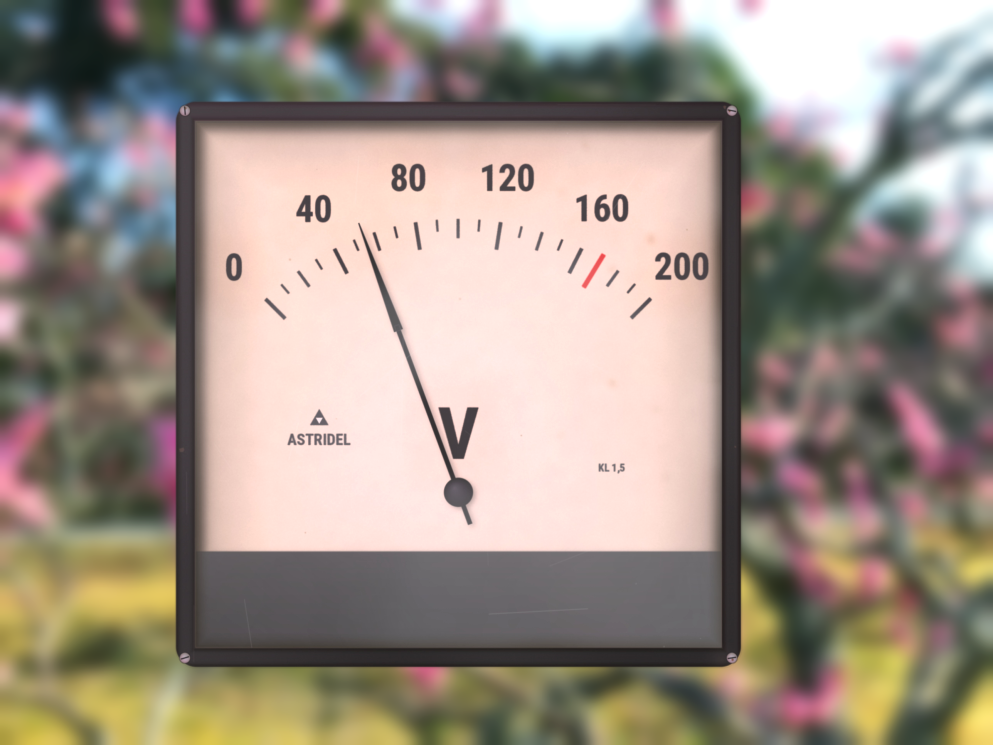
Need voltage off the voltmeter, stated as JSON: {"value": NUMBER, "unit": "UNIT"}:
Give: {"value": 55, "unit": "V"}
